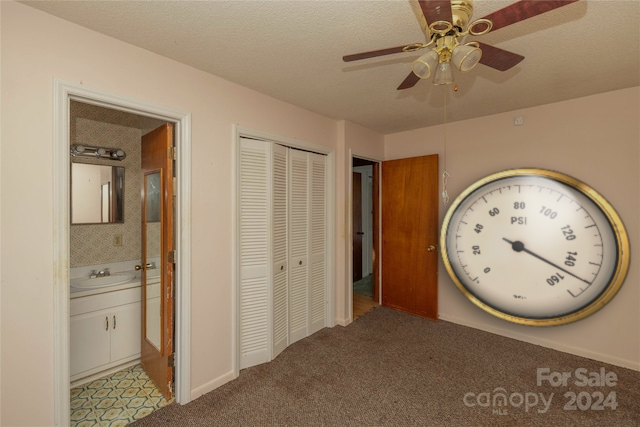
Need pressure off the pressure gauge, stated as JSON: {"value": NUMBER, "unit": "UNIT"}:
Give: {"value": 150, "unit": "psi"}
